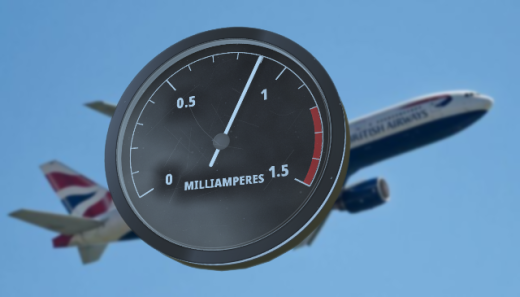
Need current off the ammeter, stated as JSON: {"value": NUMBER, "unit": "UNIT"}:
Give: {"value": 0.9, "unit": "mA"}
